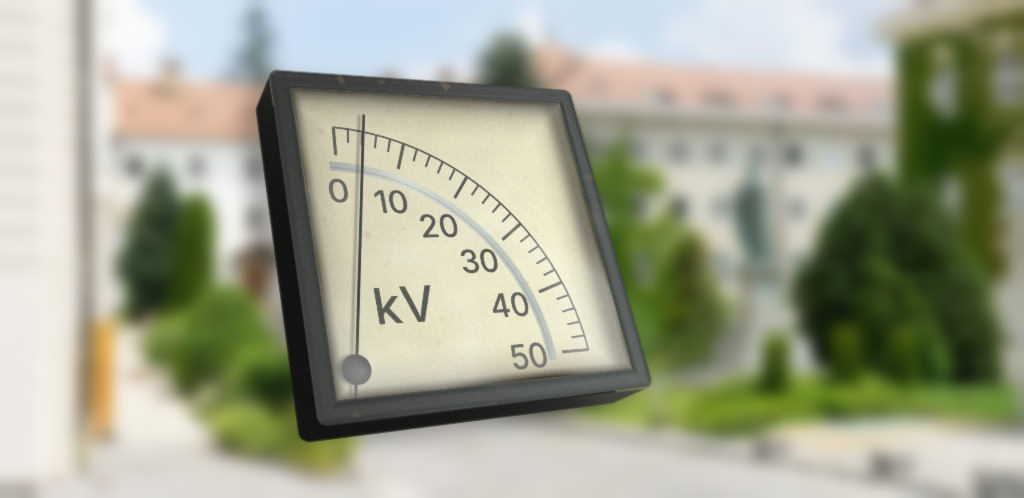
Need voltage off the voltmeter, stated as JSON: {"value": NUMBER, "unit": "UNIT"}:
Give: {"value": 4, "unit": "kV"}
